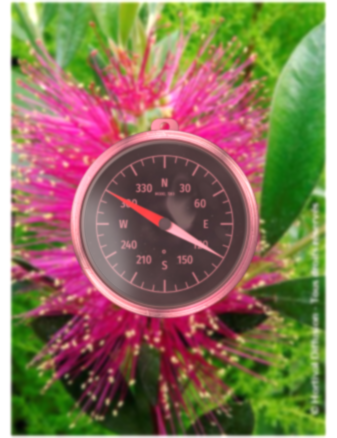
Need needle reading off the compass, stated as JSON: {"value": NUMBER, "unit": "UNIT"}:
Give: {"value": 300, "unit": "°"}
